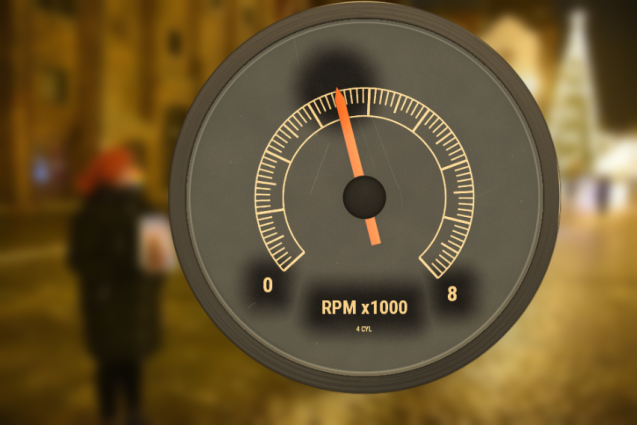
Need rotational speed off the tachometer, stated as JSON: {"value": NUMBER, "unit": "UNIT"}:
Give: {"value": 3500, "unit": "rpm"}
